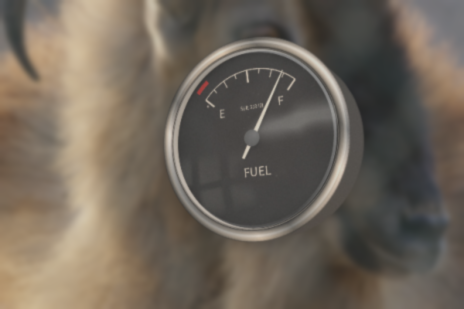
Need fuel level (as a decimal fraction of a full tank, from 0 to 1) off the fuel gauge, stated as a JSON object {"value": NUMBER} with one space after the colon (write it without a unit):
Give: {"value": 0.875}
